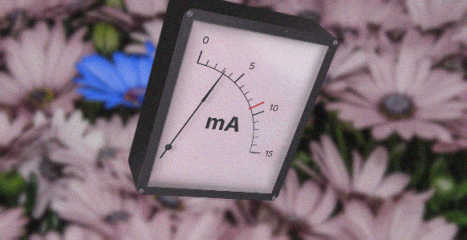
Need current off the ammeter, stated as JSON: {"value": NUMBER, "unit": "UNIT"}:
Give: {"value": 3, "unit": "mA"}
